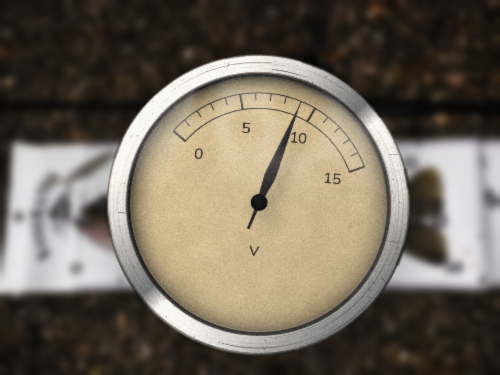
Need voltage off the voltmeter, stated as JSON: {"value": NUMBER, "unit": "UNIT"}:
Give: {"value": 9, "unit": "V"}
